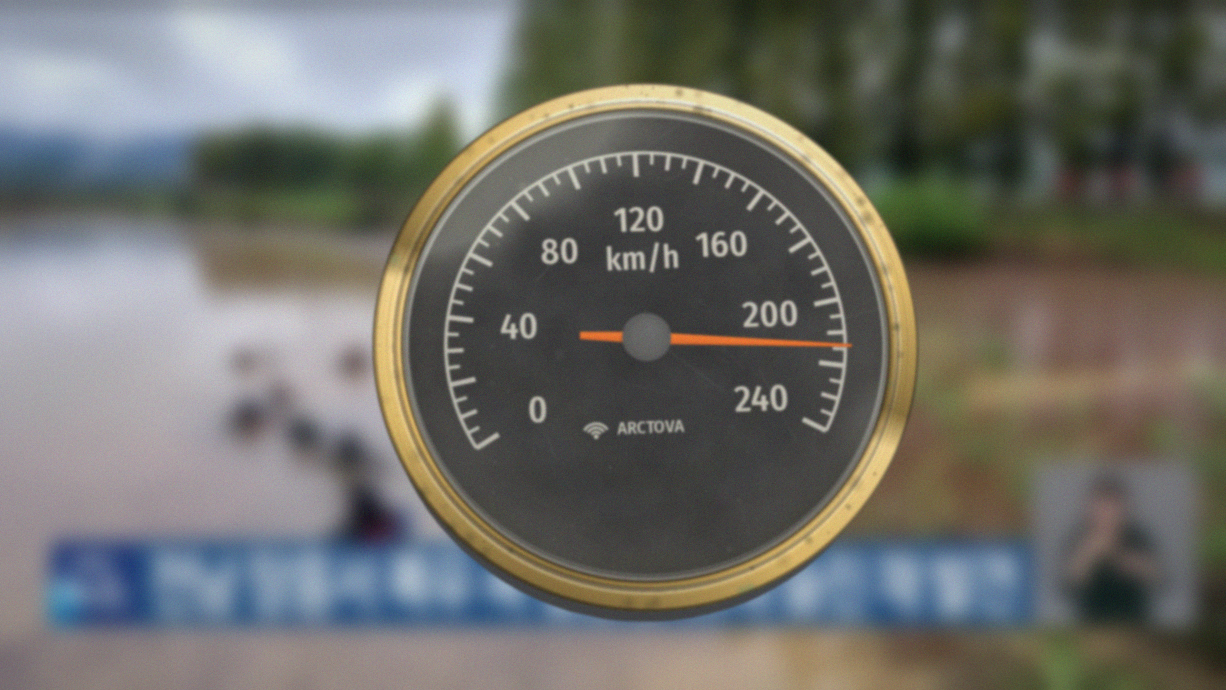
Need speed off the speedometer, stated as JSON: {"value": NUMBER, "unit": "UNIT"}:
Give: {"value": 215, "unit": "km/h"}
